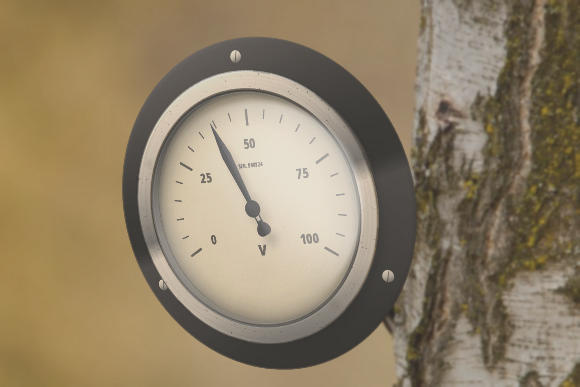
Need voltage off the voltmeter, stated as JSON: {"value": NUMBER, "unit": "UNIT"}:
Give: {"value": 40, "unit": "V"}
